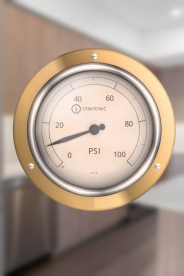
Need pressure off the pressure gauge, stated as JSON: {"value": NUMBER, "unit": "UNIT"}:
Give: {"value": 10, "unit": "psi"}
